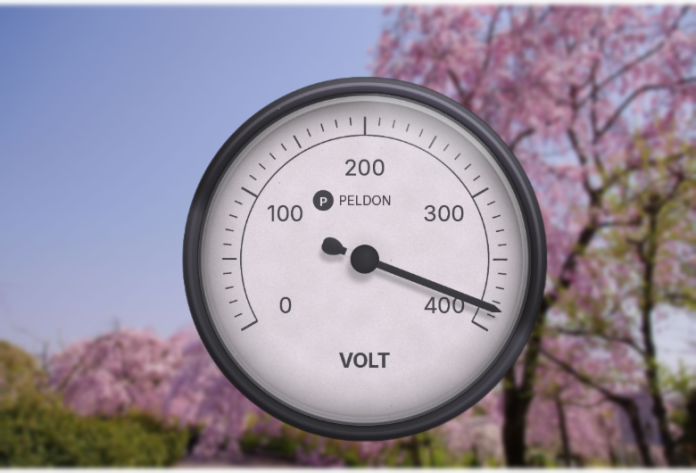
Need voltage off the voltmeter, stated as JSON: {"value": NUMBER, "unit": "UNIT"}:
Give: {"value": 385, "unit": "V"}
